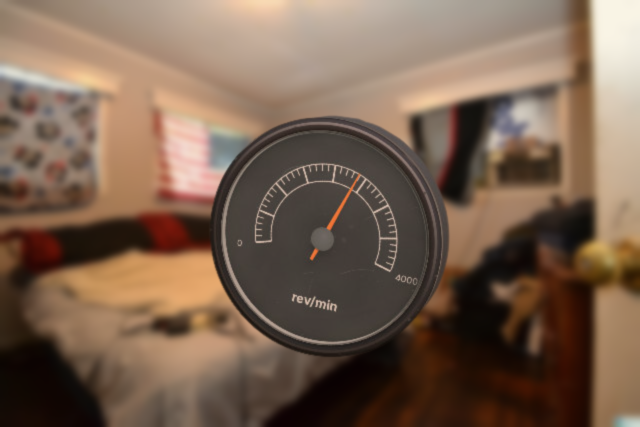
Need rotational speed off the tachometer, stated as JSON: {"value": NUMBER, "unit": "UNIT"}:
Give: {"value": 2400, "unit": "rpm"}
